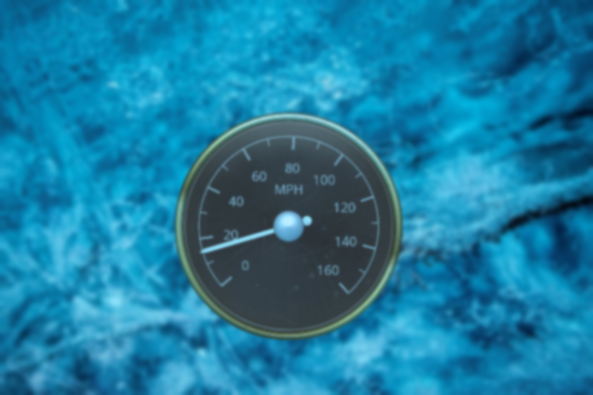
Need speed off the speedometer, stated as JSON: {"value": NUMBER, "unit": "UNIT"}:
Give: {"value": 15, "unit": "mph"}
